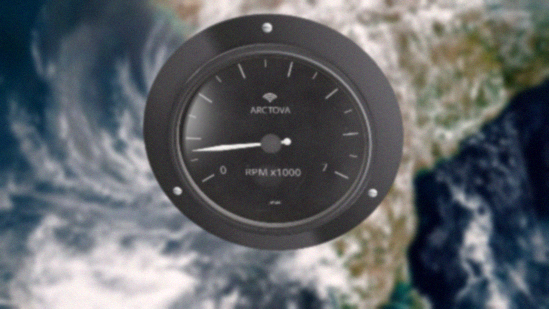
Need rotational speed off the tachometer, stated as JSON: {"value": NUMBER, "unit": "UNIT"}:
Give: {"value": 750, "unit": "rpm"}
